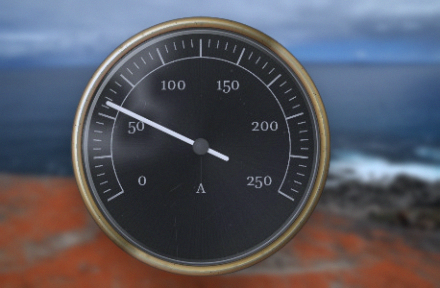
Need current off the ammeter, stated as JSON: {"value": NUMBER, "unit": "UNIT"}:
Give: {"value": 57.5, "unit": "A"}
